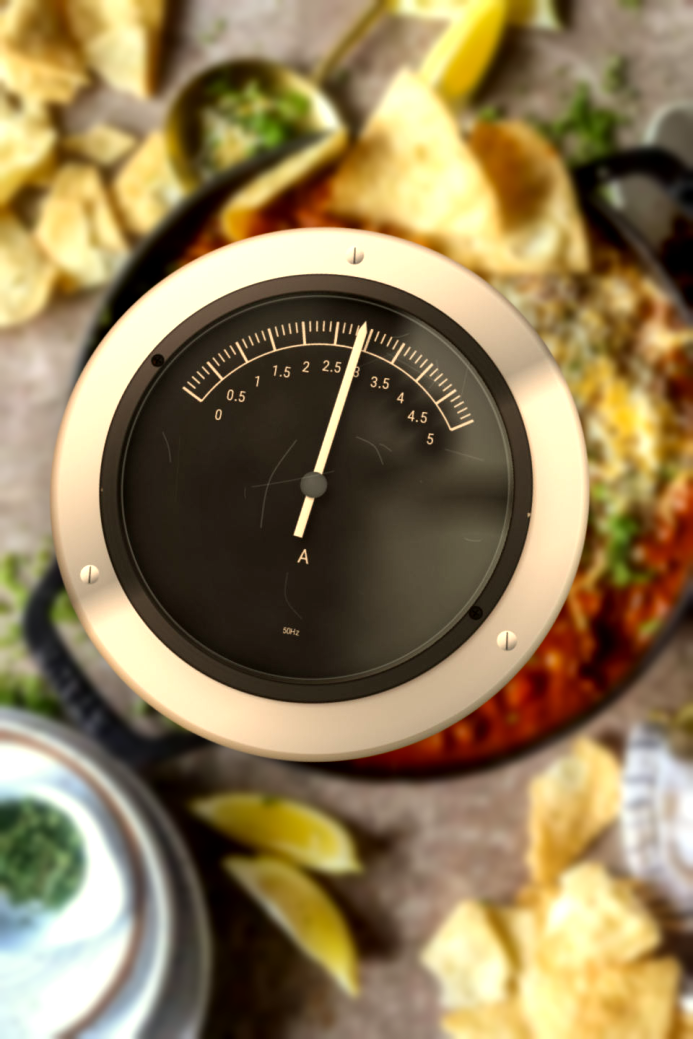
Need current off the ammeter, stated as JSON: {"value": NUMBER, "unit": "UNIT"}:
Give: {"value": 2.9, "unit": "A"}
